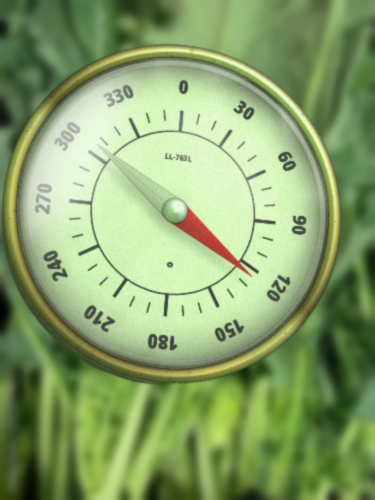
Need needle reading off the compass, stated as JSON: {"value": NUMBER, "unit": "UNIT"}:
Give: {"value": 125, "unit": "°"}
